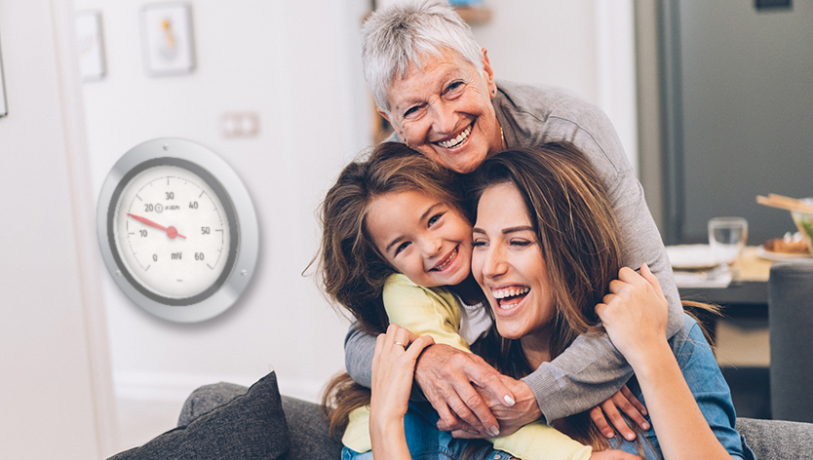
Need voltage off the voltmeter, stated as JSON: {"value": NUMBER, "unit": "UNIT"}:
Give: {"value": 15, "unit": "mV"}
